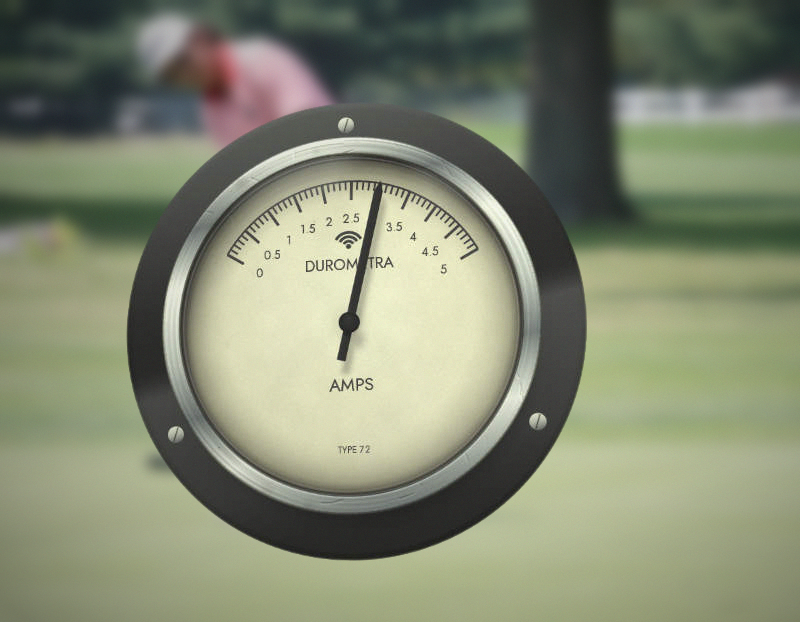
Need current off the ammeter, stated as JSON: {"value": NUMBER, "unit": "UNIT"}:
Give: {"value": 3, "unit": "A"}
